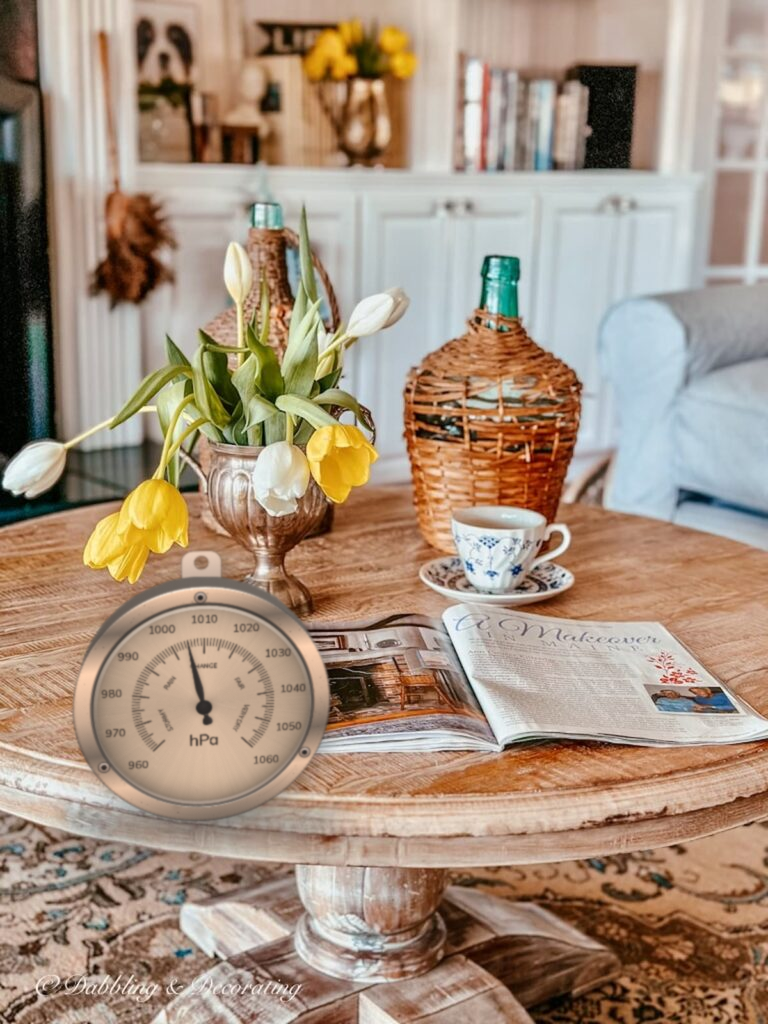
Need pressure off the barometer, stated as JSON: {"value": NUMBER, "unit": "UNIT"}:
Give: {"value": 1005, "unit": "hPa"}
